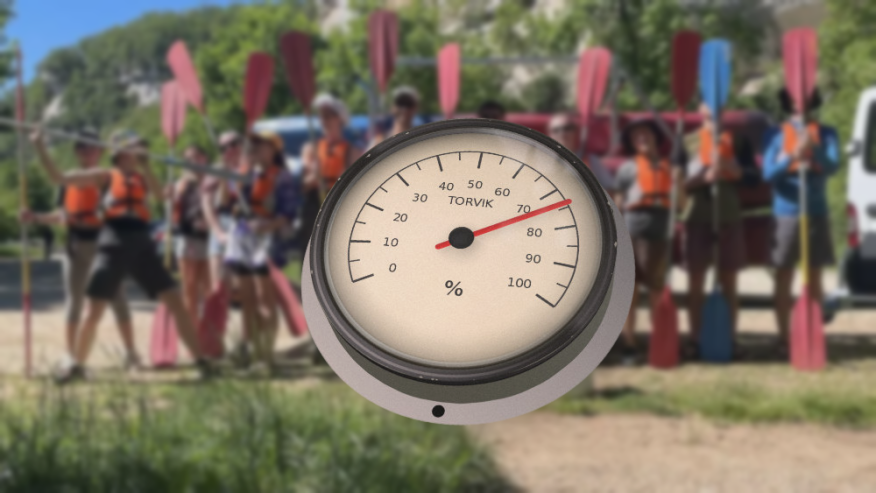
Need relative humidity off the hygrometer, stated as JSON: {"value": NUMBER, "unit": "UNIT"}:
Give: {"value": 75, "unit": "%"}
